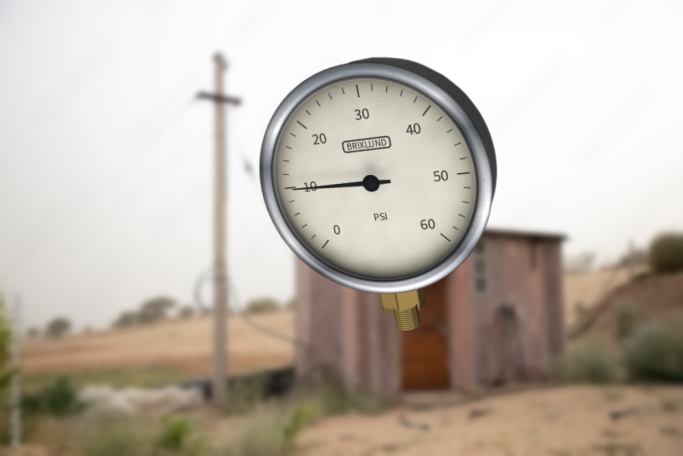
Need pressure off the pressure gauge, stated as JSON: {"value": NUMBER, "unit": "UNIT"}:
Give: {"value": 10, "unit": "psi"}
